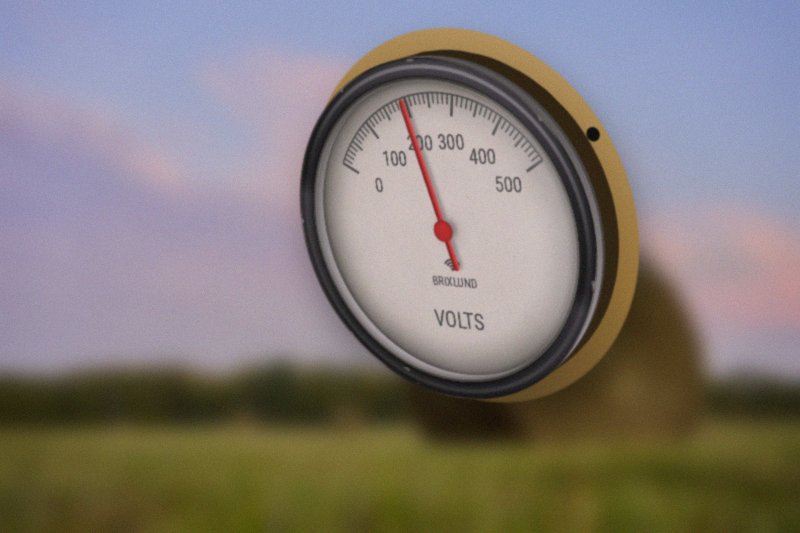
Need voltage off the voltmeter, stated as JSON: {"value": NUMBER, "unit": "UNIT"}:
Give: {"value": 200, "unit": "V"}
